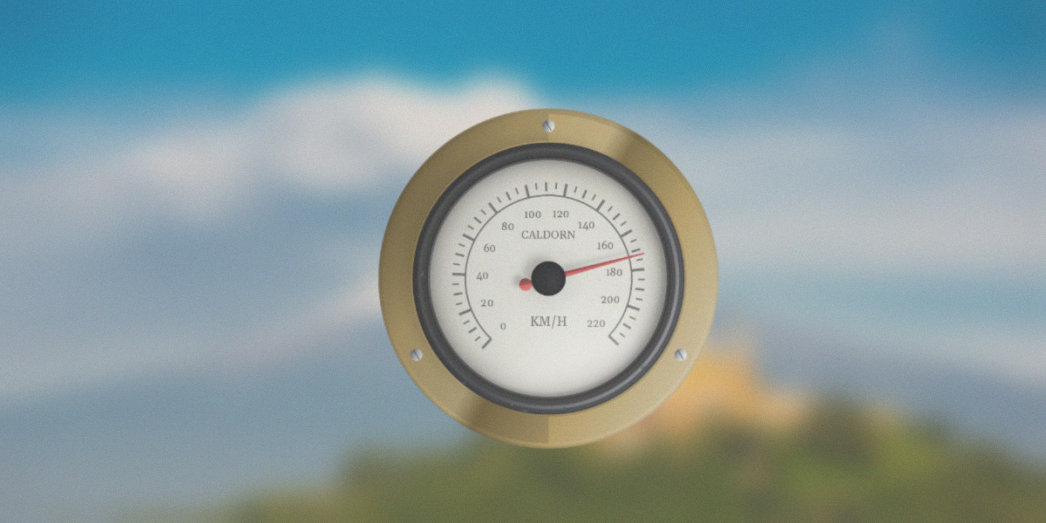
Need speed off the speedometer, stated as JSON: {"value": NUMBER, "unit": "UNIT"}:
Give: {"value": 172.5, "unit": "km/h"}
